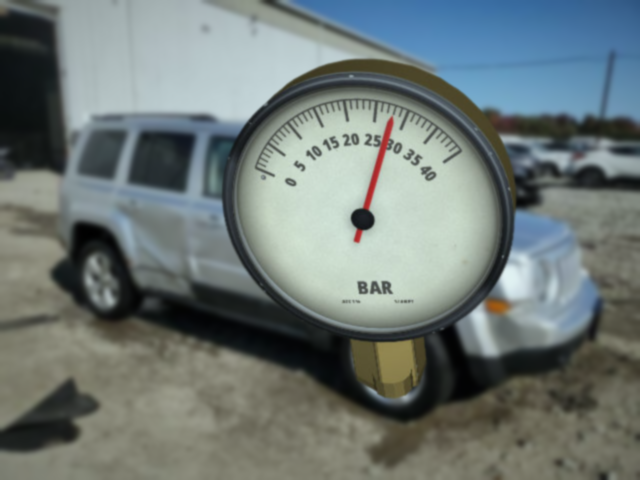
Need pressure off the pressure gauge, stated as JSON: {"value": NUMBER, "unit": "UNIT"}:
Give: {"value": 28, "unit": "bar"}
